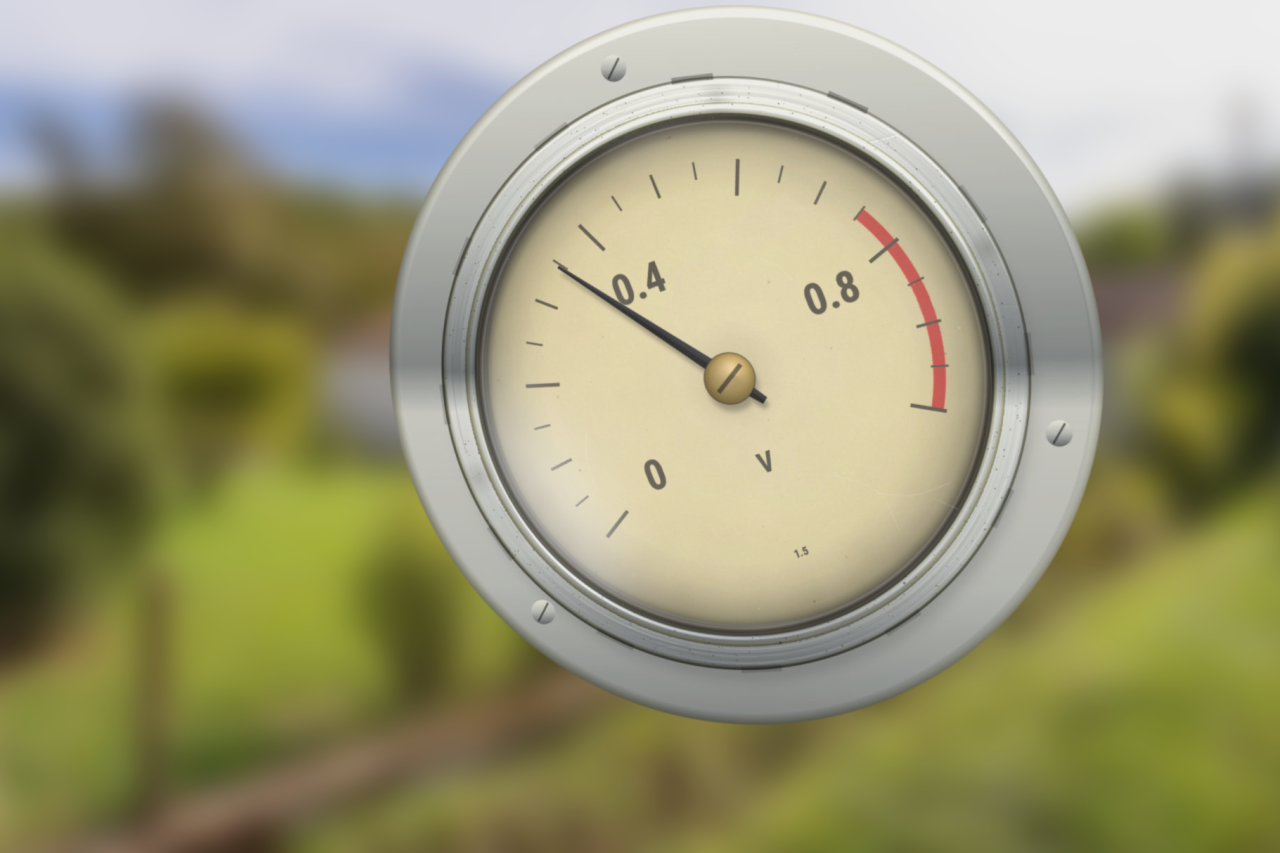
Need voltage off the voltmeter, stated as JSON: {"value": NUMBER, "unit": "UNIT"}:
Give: {"value": 0.35, "unit": "V"}
